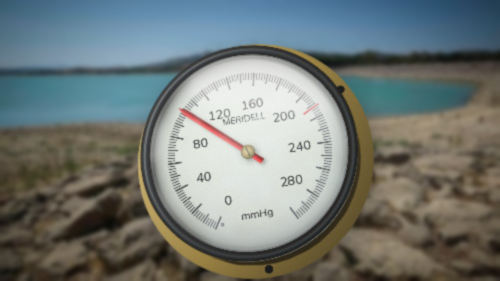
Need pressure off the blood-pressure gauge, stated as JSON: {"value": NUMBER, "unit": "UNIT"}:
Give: {"value": 100, "unit": "mmHg"}
